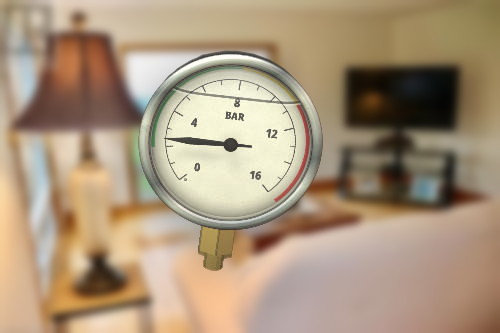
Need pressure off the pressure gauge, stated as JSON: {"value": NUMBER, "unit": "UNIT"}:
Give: {"value": 2.5, "unit": "bar"}
